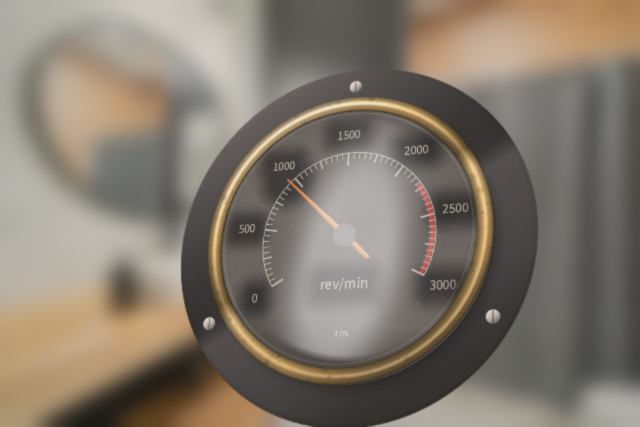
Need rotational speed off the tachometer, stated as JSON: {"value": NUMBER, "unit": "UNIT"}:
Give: {"value": 950, "unit": "rpm"}
